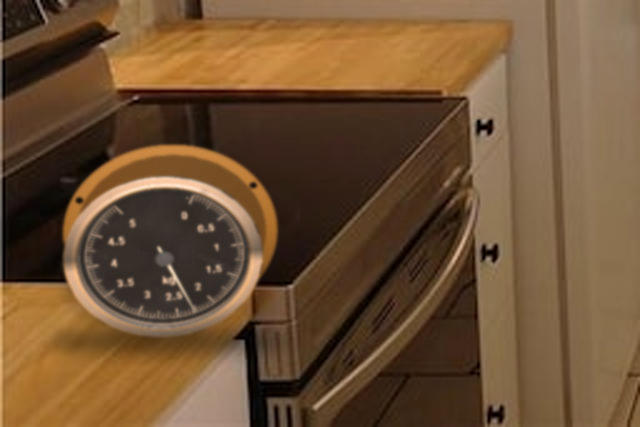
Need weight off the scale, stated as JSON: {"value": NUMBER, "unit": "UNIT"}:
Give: {"value": 2.25, "unit": "kg"}
